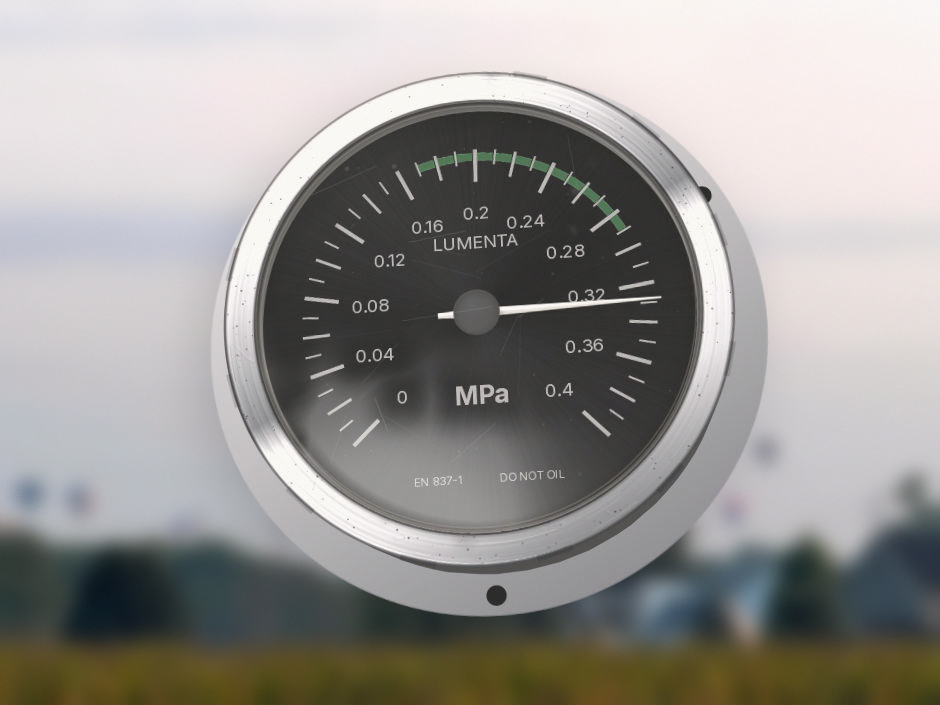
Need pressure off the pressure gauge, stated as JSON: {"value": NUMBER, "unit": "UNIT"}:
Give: {"value": 0.33, "unit": "MPa"}
